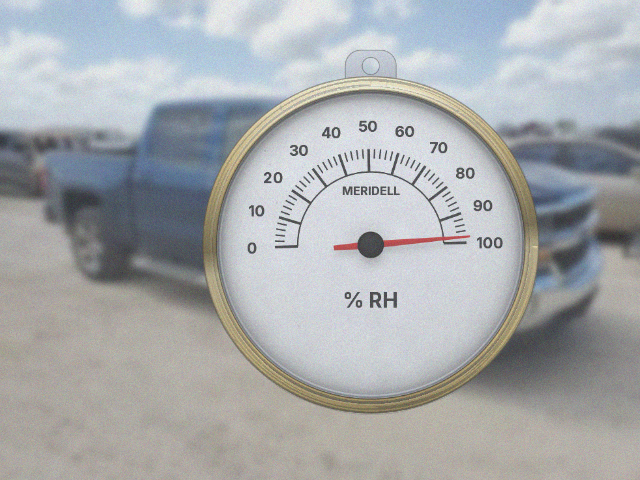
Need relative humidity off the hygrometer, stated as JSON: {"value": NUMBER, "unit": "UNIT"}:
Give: {"value": 98, "unit": "%"}
